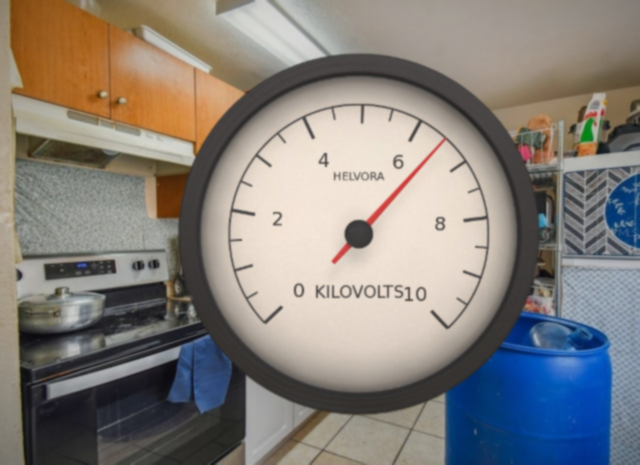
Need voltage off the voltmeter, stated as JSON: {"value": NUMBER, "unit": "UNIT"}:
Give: {"value": 6.5, "unit": "kV"}
